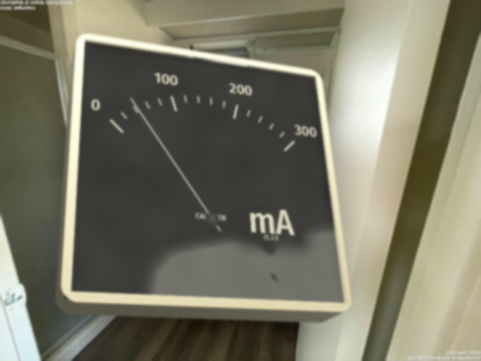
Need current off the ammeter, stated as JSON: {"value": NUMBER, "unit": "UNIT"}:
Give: {"value": 40, "unit": "mA"}
